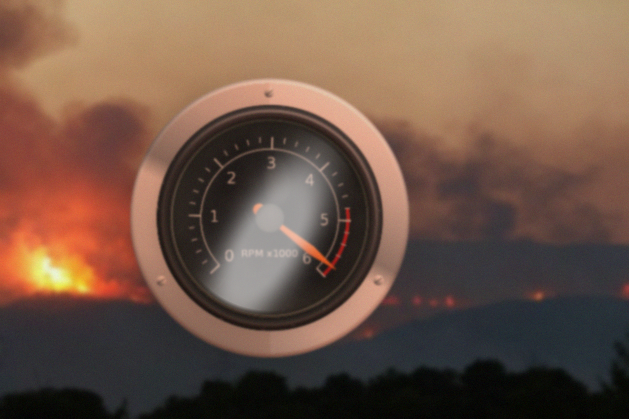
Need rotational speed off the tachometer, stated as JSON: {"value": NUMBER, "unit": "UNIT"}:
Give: {"value": 5800, "unit": "rpm"}
